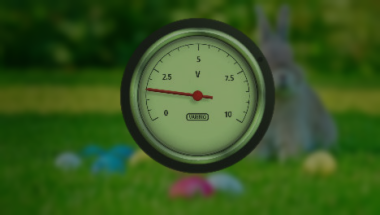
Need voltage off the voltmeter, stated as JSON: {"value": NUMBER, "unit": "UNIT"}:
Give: {"value": 1.5, "unit": "V"}
